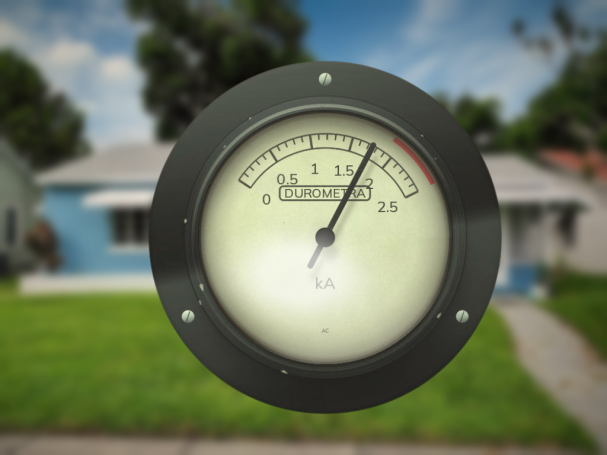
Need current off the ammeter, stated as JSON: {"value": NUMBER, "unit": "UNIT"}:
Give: {"value": 1.75, "unit": "kA"}
